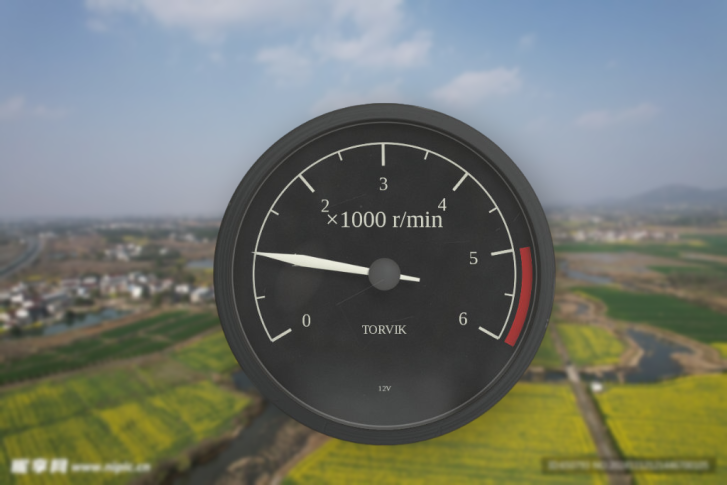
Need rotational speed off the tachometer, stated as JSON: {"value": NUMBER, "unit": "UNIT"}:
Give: {"value": 1000, "unit": "rpm"}
